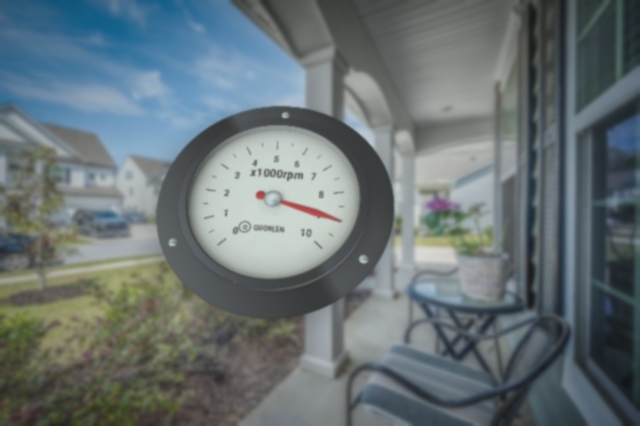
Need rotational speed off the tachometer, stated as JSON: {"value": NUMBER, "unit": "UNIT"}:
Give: {"value": 9000, "unit": "rpm"}
